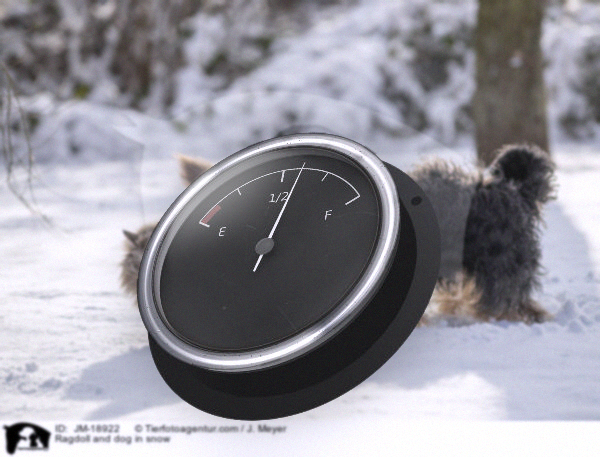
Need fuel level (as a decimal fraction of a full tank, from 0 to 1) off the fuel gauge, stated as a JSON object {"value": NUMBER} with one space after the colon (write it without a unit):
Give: {"value": 0.625}
